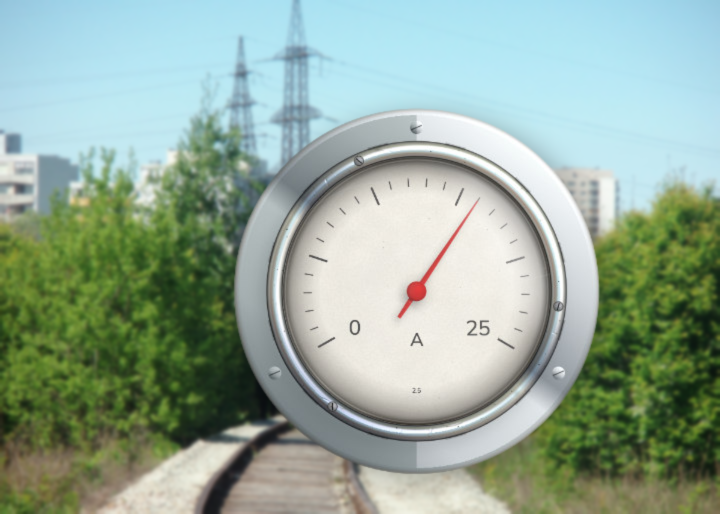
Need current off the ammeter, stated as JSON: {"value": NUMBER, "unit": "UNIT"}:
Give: {"value": 16, "unit": "A"}
